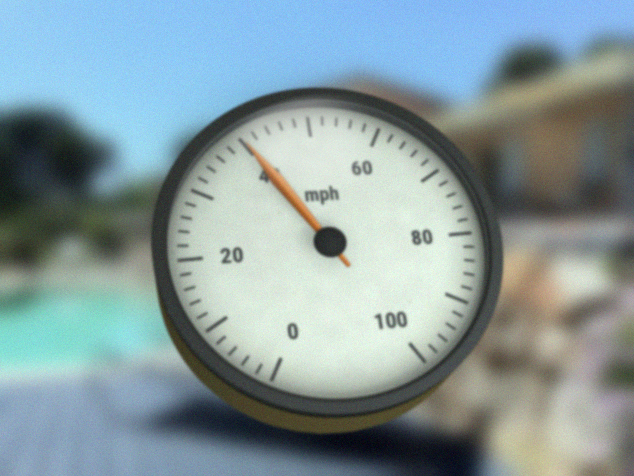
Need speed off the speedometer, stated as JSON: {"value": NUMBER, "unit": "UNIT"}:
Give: {"value": 40, "unit": "mph"}
